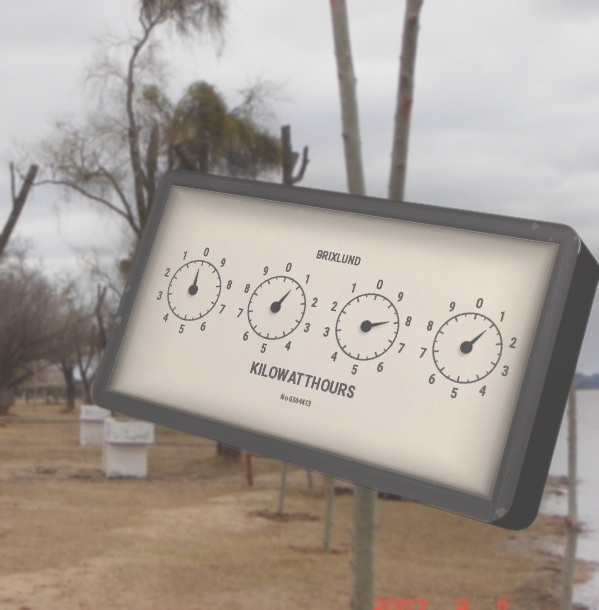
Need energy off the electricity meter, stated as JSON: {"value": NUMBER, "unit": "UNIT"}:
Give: {"value": 81, "unit": "kWh"}
